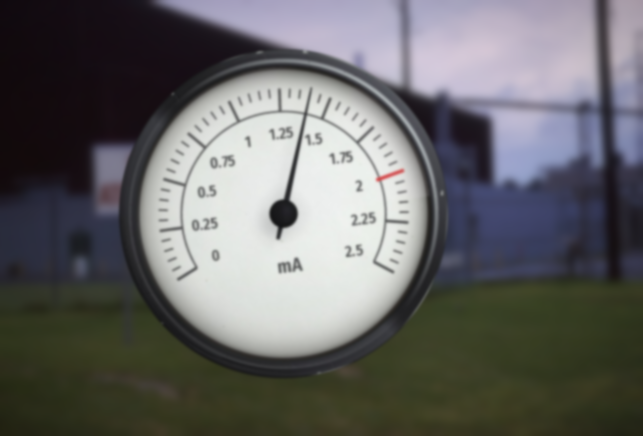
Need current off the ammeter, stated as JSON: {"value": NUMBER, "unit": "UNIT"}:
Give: {"value": 1.4, "unit": "mA"}
